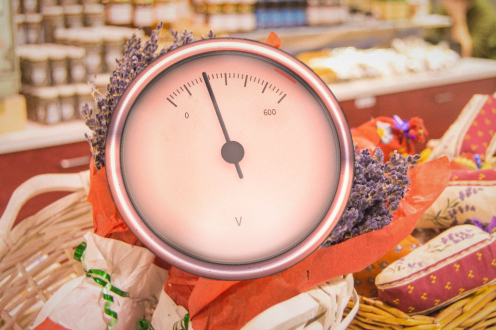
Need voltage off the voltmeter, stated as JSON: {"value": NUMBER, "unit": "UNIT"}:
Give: {"value": 200, "unit": "V"}
